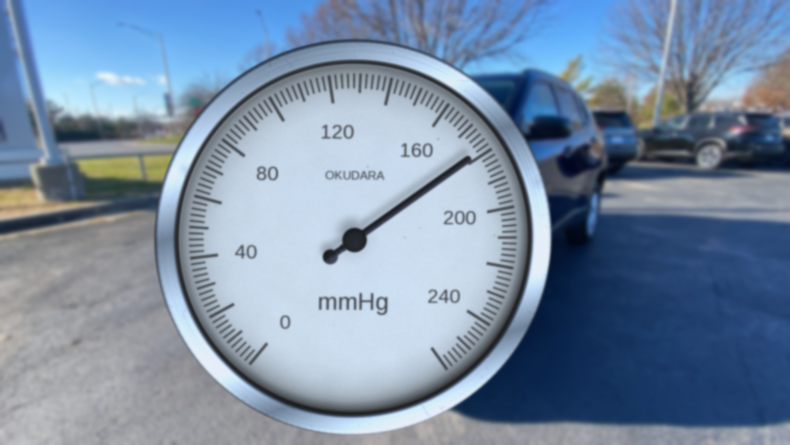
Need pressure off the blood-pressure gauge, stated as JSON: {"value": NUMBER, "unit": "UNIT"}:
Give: {"value": 178, "unit": "mmHg"}
